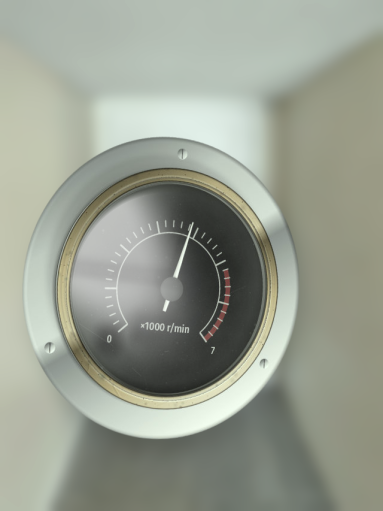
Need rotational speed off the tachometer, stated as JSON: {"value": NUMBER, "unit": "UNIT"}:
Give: {"value": 3800, "unit": "rpm"}
